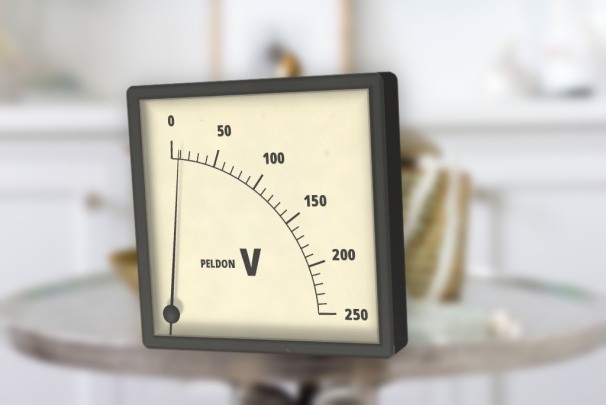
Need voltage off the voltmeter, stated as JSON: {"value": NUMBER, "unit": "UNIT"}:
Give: {"value": 10, "unit": "V"}
